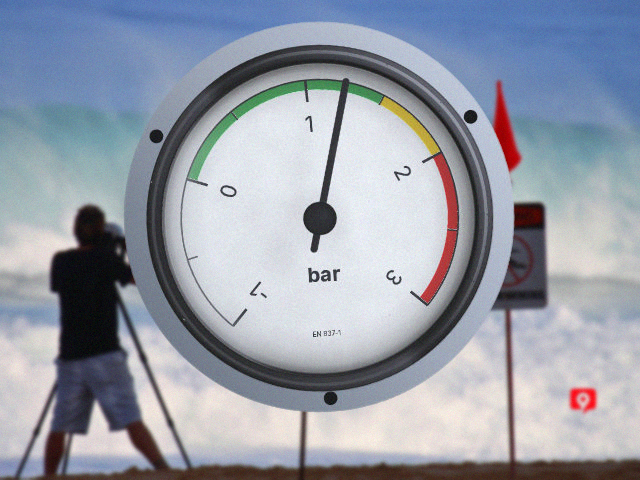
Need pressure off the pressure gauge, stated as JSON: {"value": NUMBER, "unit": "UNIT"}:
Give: {"value": 1.25, "unit": "bar"}
